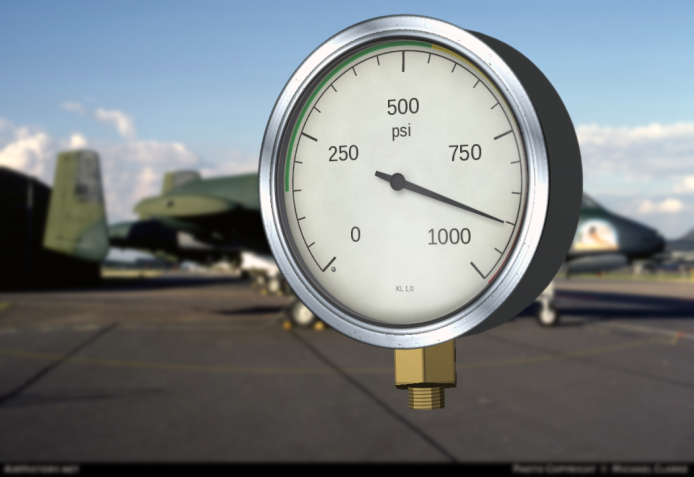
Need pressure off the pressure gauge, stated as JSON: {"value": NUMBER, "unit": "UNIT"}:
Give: {"value": 900, "unit": "psi"}
